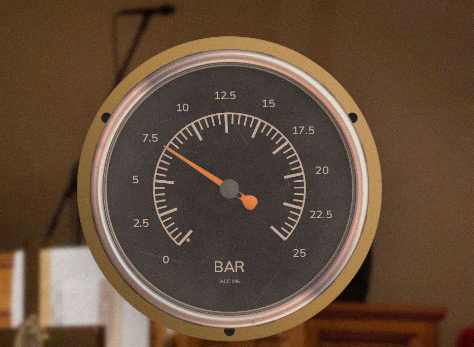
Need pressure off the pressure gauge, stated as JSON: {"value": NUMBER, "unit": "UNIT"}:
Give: {"value": 7.5, "unit": "bar"}
